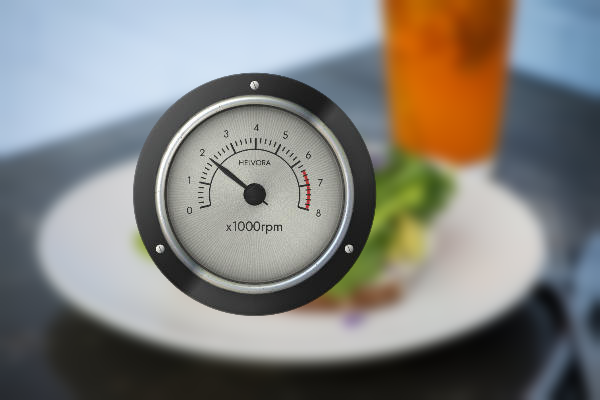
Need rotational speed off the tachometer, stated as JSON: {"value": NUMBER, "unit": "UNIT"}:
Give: {"value": 2000, "unit": "rpm"}
